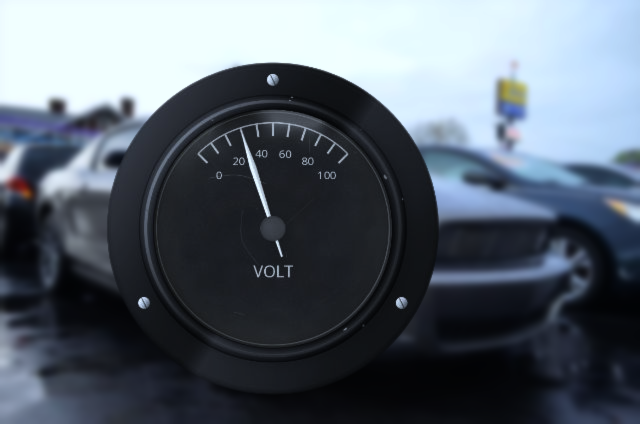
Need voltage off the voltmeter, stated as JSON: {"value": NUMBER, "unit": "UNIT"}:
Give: {"value": 30, "unit": "V"}
